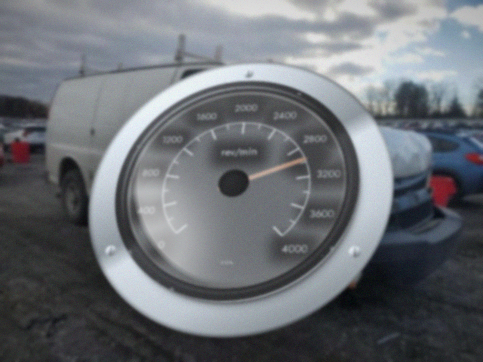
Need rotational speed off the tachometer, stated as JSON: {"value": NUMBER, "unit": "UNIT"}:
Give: {"value": 3000, "unit": "rpm"}
